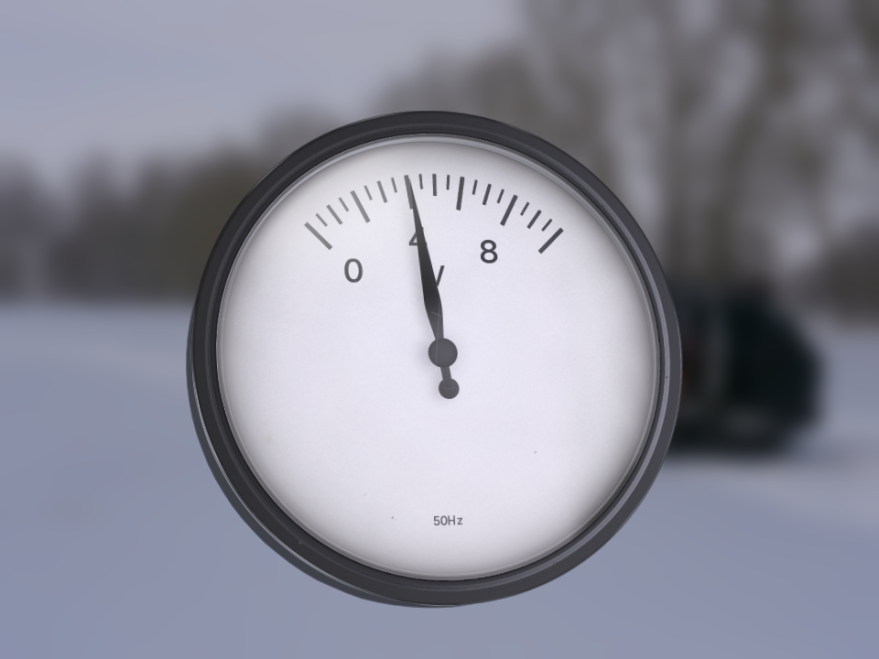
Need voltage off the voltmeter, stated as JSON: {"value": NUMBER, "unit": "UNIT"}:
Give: {"value": 4, "unit": "V"}
